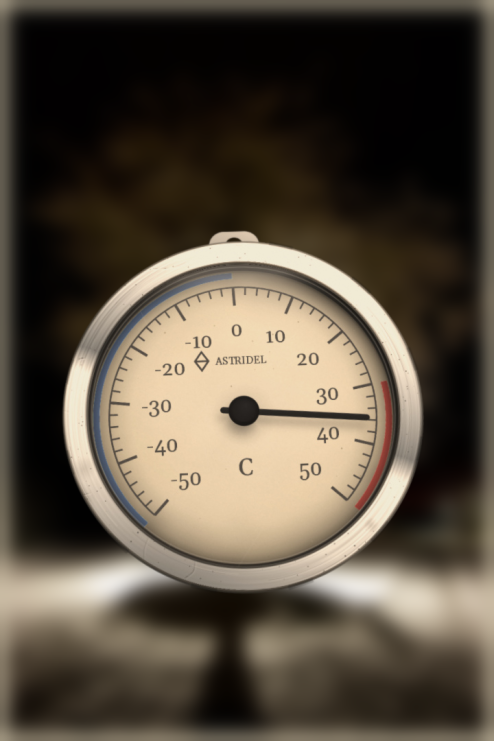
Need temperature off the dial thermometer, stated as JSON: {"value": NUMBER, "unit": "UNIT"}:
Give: {"value": 36, "unit": "°C"}
